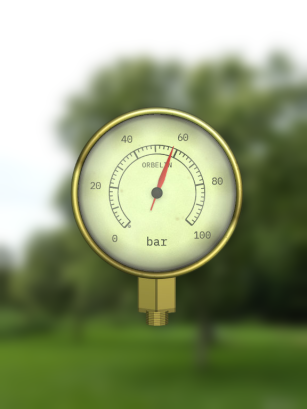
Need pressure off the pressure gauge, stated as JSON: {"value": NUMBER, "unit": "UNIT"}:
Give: {"value": 58, "unit": "bar"}
